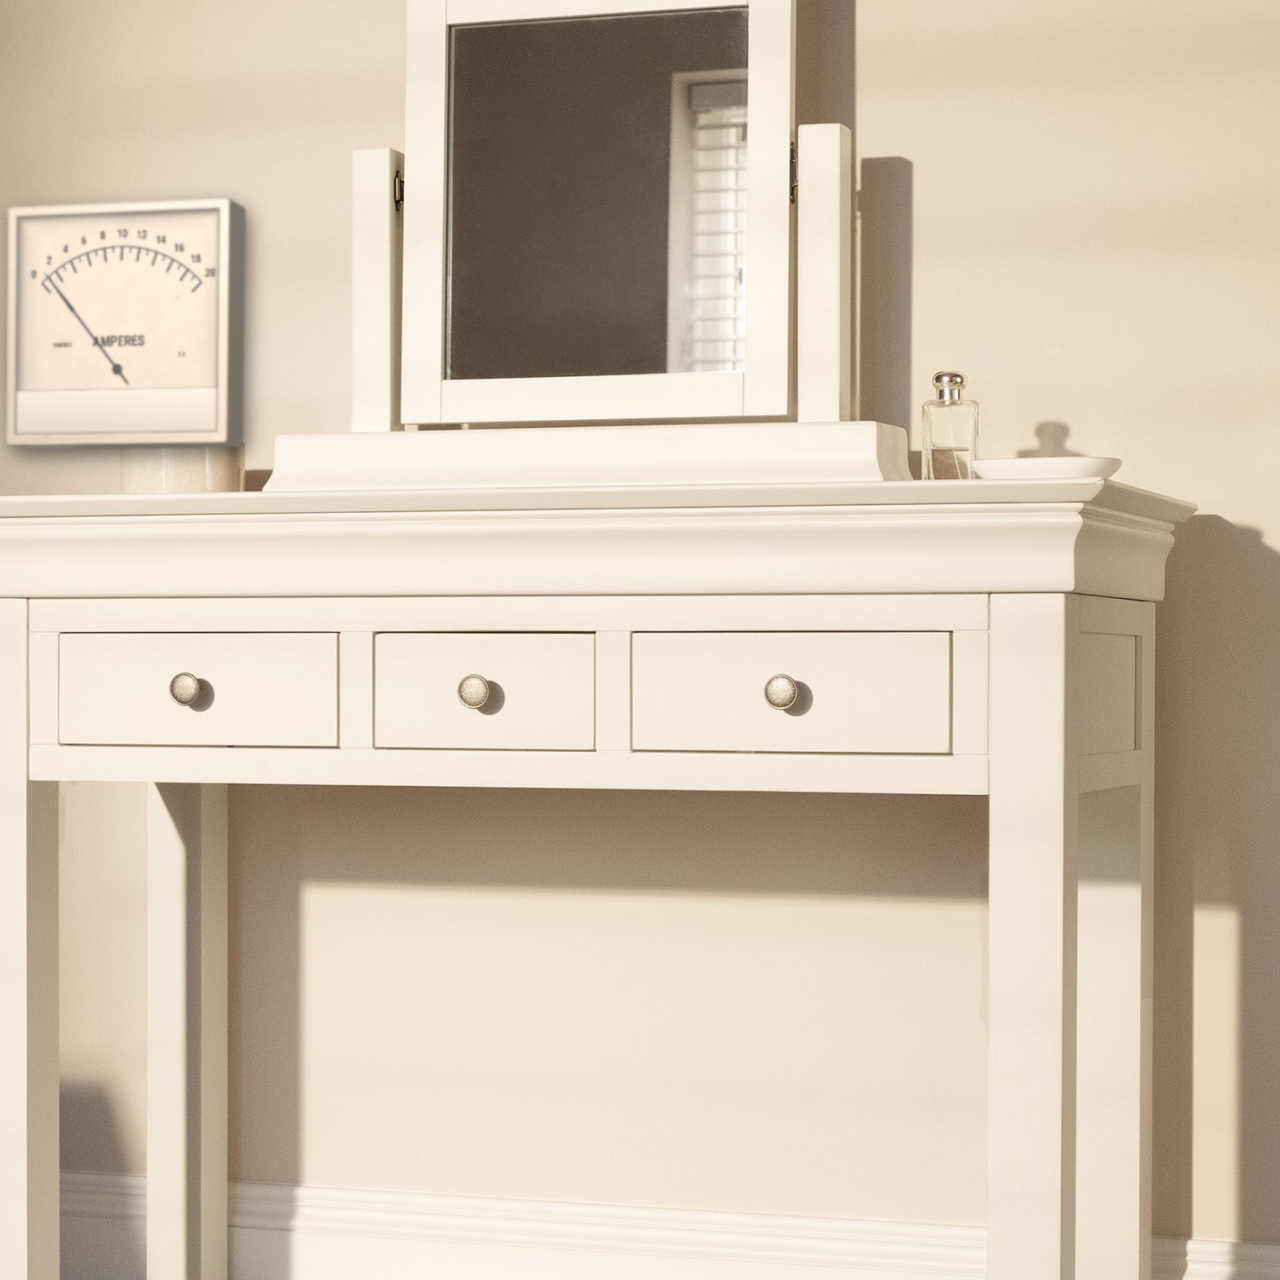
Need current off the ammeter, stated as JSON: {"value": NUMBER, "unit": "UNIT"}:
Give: {"value": 1, "unit": "A"}
